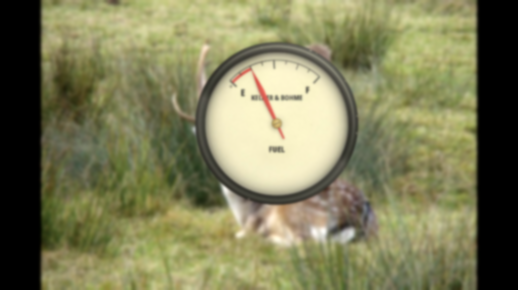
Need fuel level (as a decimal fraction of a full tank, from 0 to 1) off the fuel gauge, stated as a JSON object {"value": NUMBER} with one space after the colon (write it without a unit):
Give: {"value": 0.25}
